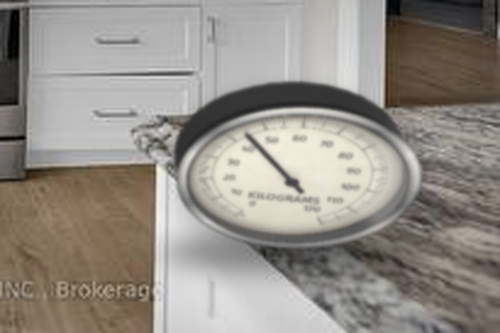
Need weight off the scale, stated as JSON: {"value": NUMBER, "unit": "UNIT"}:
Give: {"value": 45, "unit": "kg"}
